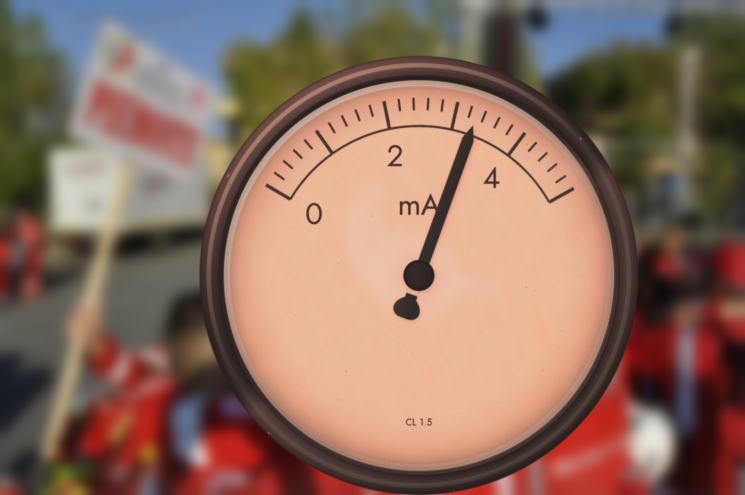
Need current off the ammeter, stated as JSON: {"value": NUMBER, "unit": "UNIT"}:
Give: {"value": 3.3, "unit": "mA"}
